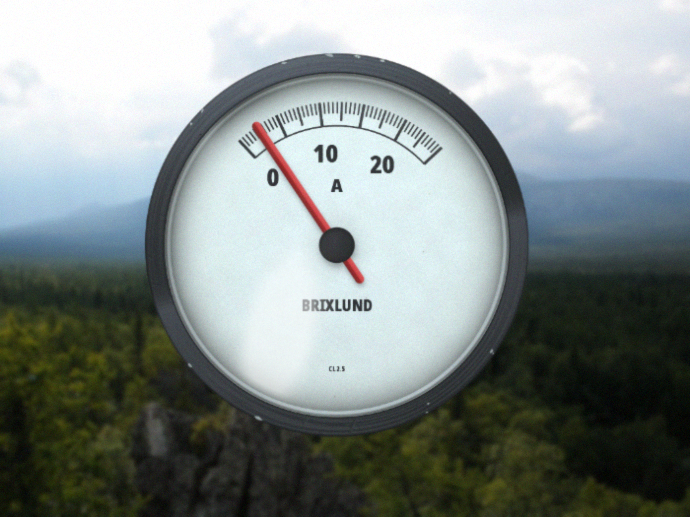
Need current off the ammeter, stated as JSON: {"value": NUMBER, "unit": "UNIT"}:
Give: {"value": 2.5, "unit": "A"}
